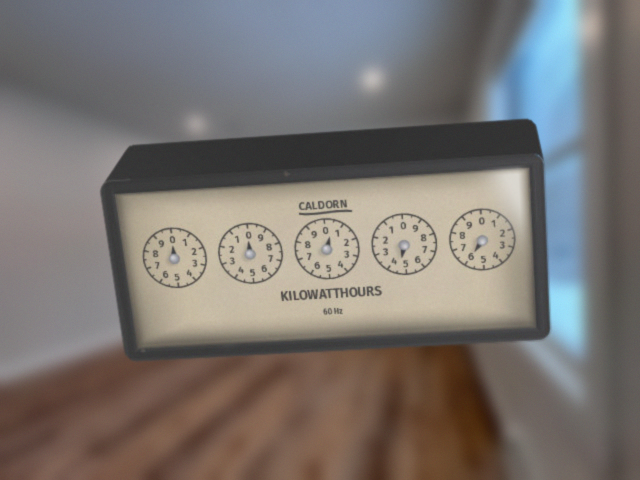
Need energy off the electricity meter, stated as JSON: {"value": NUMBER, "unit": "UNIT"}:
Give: {"value": 46, "unit": "kWh"}
